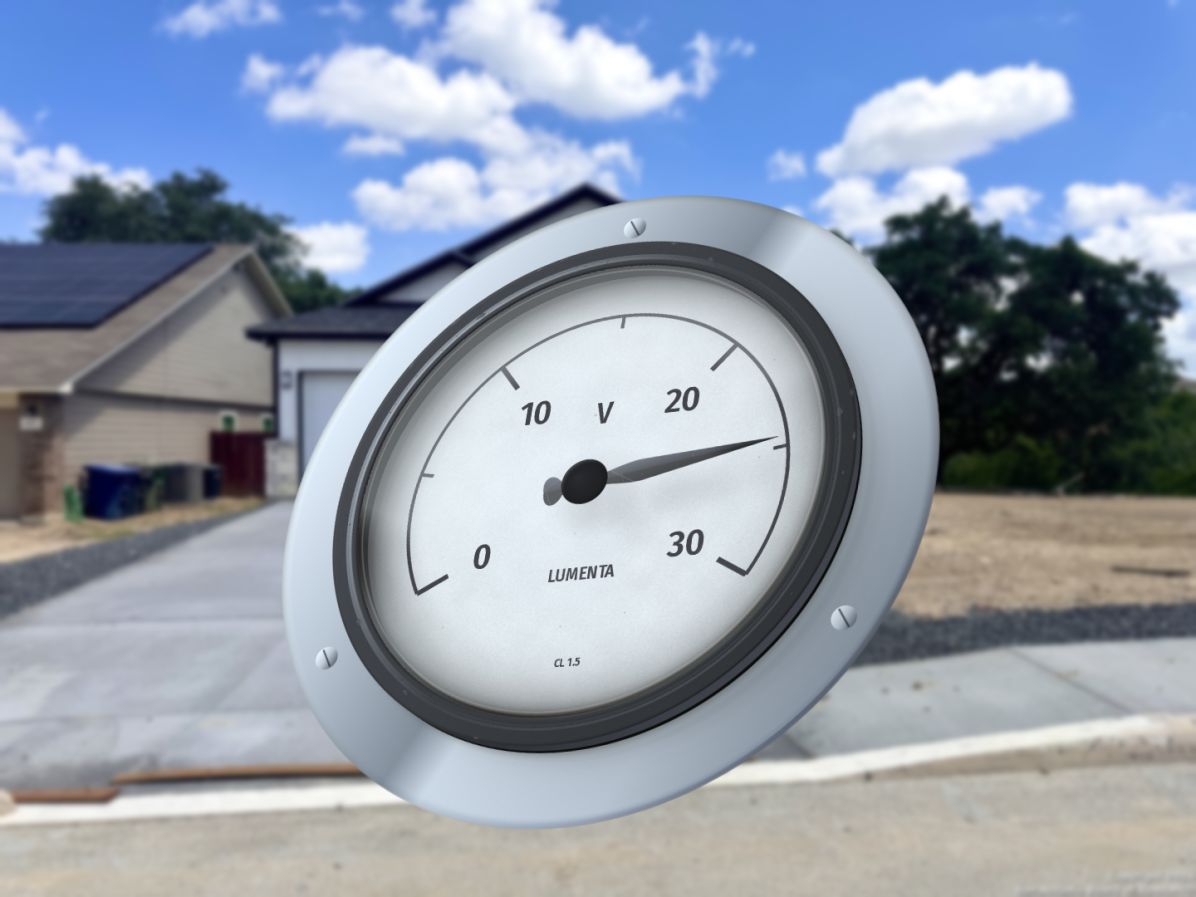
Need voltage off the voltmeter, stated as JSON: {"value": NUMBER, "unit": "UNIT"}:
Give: {"value": 25, "unit": "V"}
